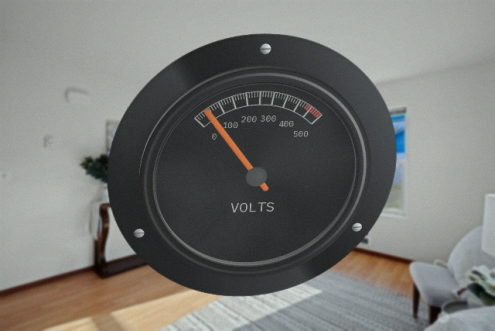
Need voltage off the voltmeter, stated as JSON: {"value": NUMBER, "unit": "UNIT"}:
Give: {"value": 50, "unit": "V"}
